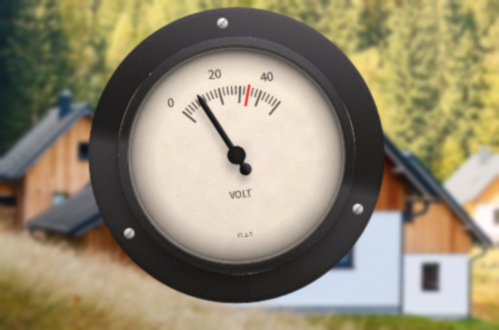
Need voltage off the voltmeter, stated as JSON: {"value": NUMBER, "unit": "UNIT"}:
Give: {"value": 10, "unit": "V"}
